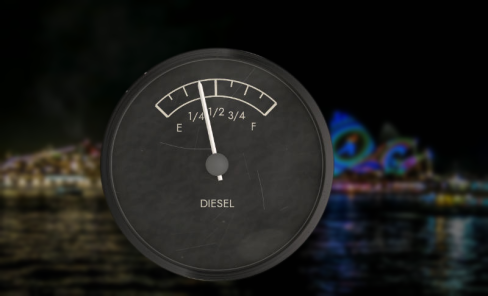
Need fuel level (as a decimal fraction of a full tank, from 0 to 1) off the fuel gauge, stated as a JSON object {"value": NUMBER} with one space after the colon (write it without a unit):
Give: {"value": 0.375}
